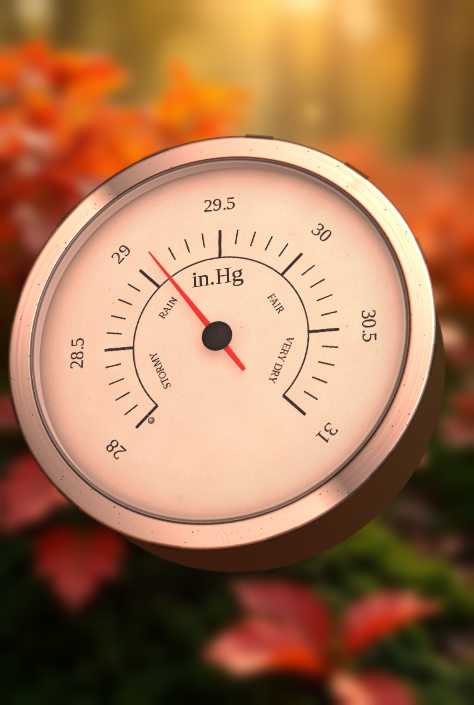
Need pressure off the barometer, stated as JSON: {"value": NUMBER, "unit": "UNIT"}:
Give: {"value": 29.1, "unit": "inHg"}
